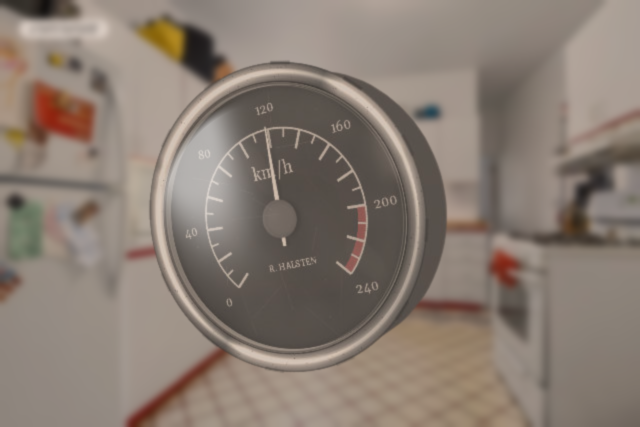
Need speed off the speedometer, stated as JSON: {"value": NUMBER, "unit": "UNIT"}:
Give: {"value": 120, "unit": "km/h"}
